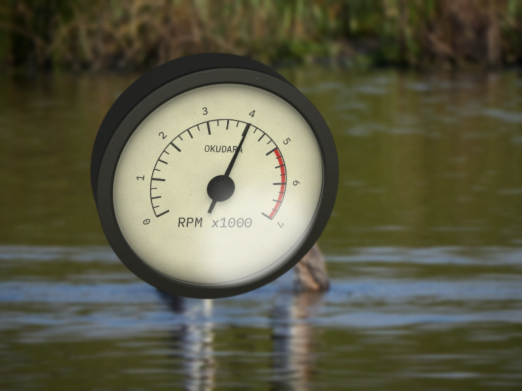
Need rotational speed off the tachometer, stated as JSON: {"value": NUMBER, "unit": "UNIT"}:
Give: {"value": 4000, "unit": "rpm"}
